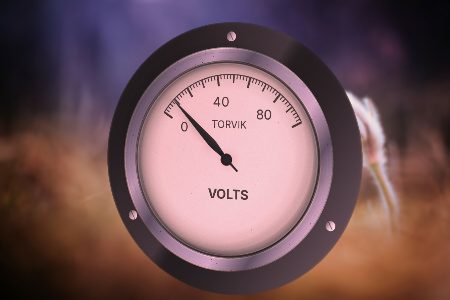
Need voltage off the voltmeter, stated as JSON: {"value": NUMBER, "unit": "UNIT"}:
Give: {"value": 10, "unit": "V"}
